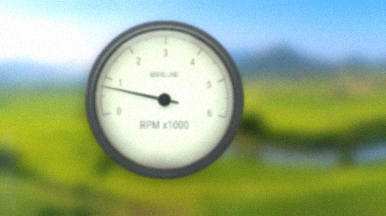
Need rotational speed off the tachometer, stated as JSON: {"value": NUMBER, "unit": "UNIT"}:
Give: {"value": 750, "unit": "rpm"}
